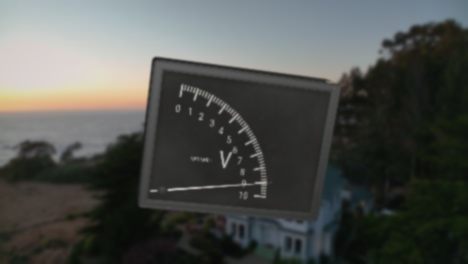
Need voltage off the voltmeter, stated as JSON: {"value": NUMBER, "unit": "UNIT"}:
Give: {"value": 9, "unit": "V"}
